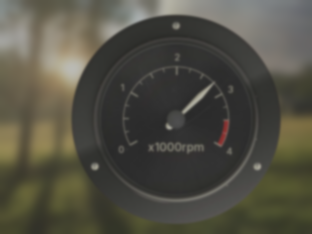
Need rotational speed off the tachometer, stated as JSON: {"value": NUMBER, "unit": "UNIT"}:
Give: {"value": 2750, "unit": "rpm"}
